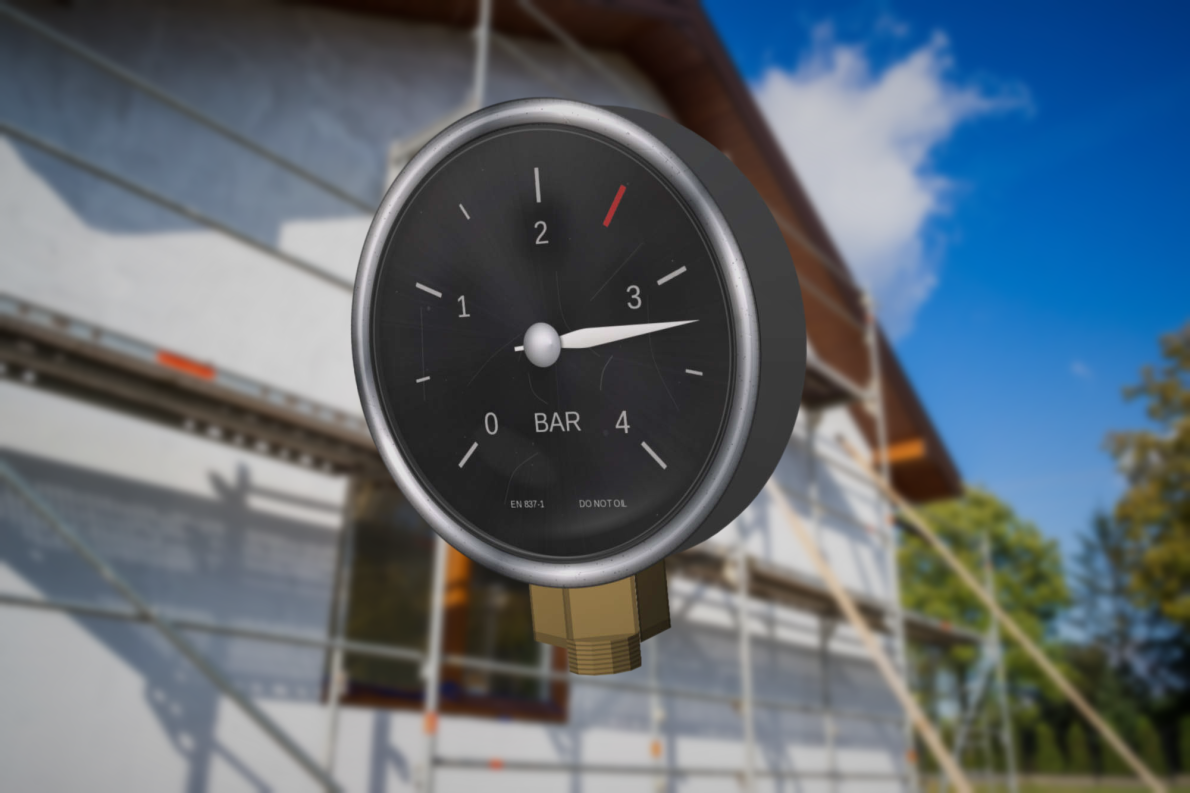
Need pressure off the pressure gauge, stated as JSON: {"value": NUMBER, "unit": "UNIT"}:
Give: {"value": 3.25, "unit": "bar"}
